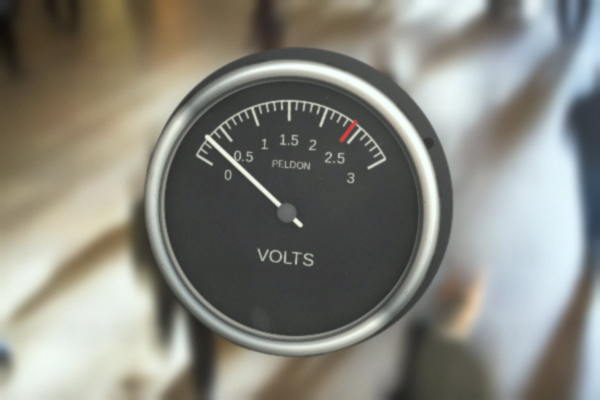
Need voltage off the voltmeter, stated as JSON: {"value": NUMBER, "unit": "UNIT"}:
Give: {"value": 0.3, "unit": "V"}
